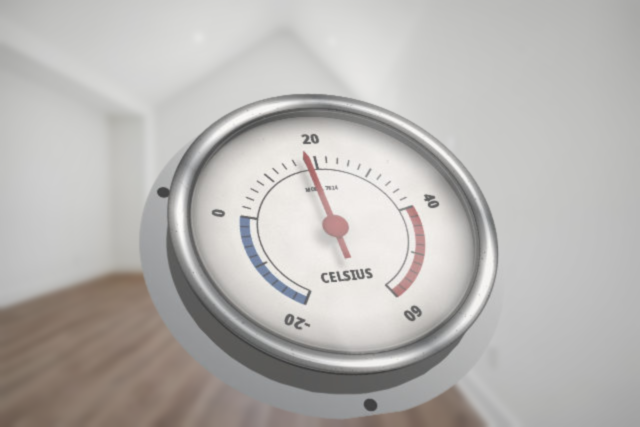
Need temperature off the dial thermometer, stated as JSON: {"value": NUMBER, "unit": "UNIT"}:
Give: {"value": 18, "unit": "°C"}
